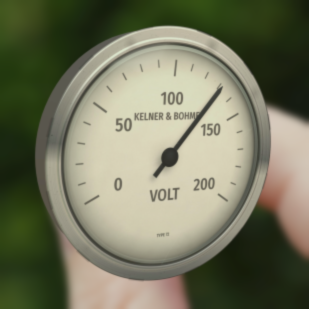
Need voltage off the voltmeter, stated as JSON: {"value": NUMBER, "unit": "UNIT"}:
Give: {"value": 130, "unit": "V"}
